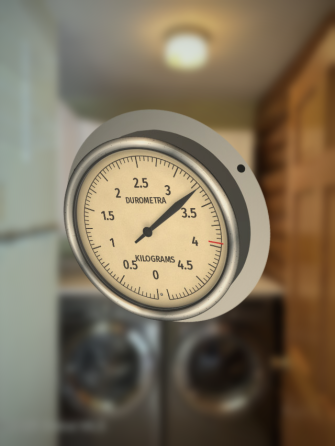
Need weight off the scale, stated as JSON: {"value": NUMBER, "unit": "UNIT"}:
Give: {"value": 3.3, "unit": "kg"}
